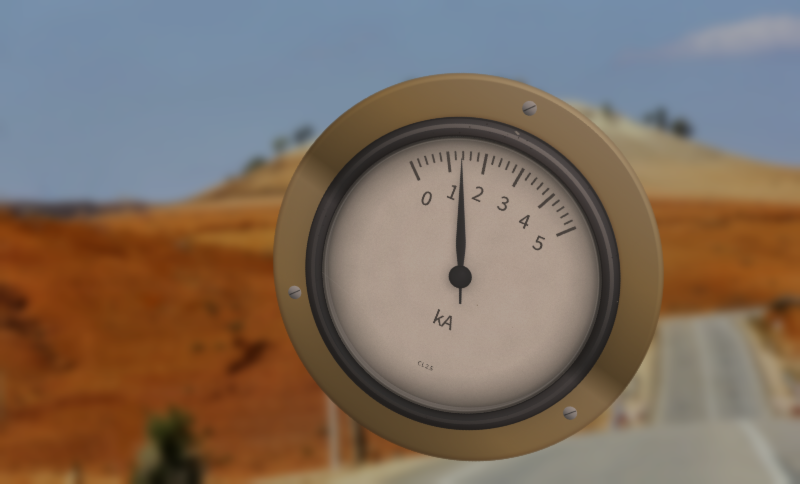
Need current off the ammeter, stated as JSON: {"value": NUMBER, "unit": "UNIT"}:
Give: {"value": 1.4, "unit": "kA"}
